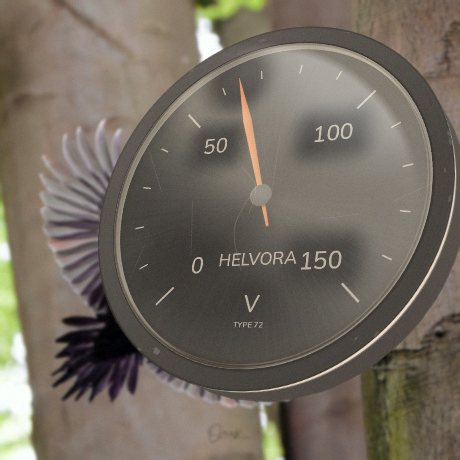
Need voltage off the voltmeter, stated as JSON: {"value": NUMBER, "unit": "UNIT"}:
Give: {"value": 65, "unit": "V"}
